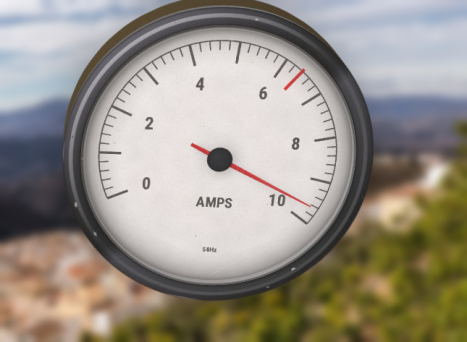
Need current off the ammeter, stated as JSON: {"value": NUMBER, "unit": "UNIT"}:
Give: {"value": 9.6, "unit": "A"}
